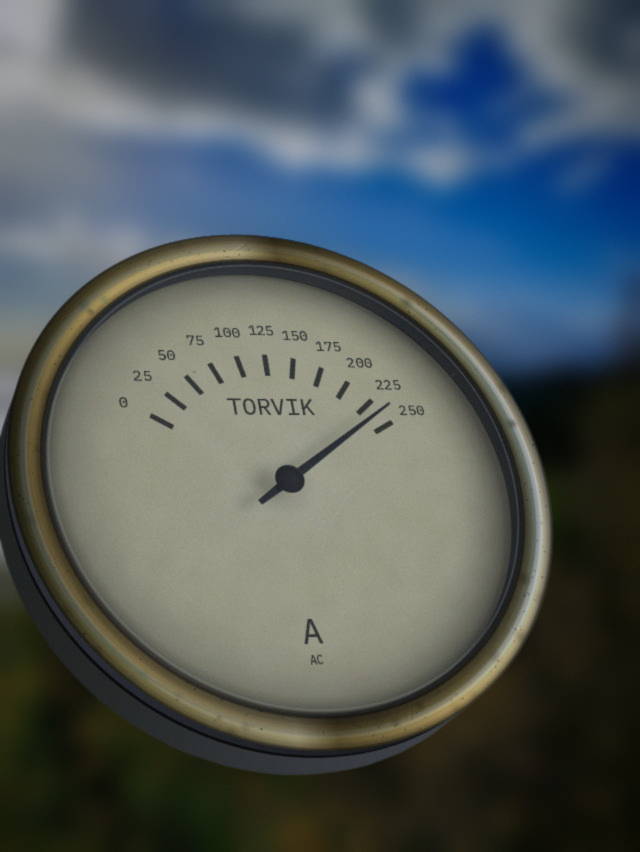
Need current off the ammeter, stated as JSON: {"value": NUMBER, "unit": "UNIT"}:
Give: {"value": 237.5, "unit": "A"}
